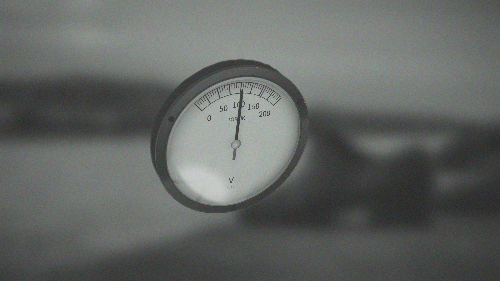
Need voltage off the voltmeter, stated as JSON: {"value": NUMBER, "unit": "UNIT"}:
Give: {"value": 100, "unit": "V"}
